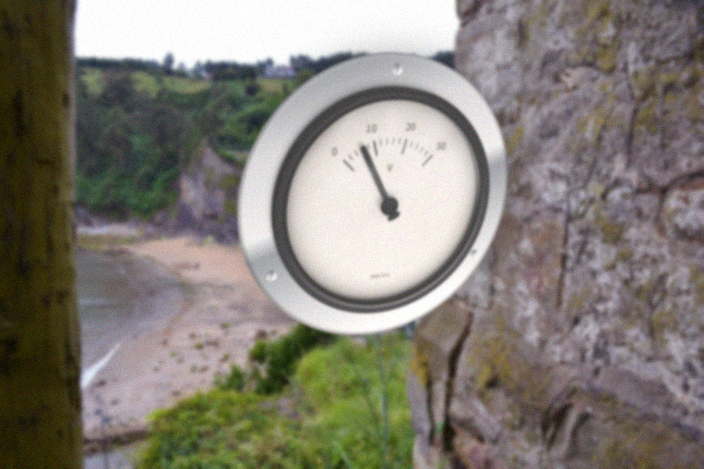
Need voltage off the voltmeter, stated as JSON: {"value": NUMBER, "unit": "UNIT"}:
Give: {"value": 6, "unit": "V"}
